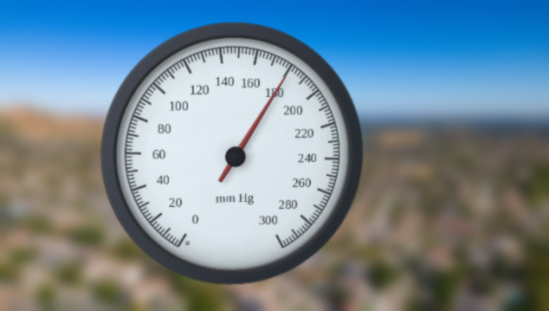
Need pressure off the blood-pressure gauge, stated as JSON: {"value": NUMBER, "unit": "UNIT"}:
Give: {"value": 180, "unit": "mmHg"}
